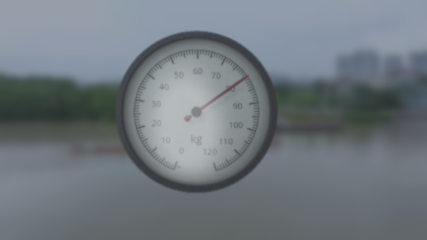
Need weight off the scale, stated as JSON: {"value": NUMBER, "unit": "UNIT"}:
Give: {"value": 80, "unit": "kg"}
